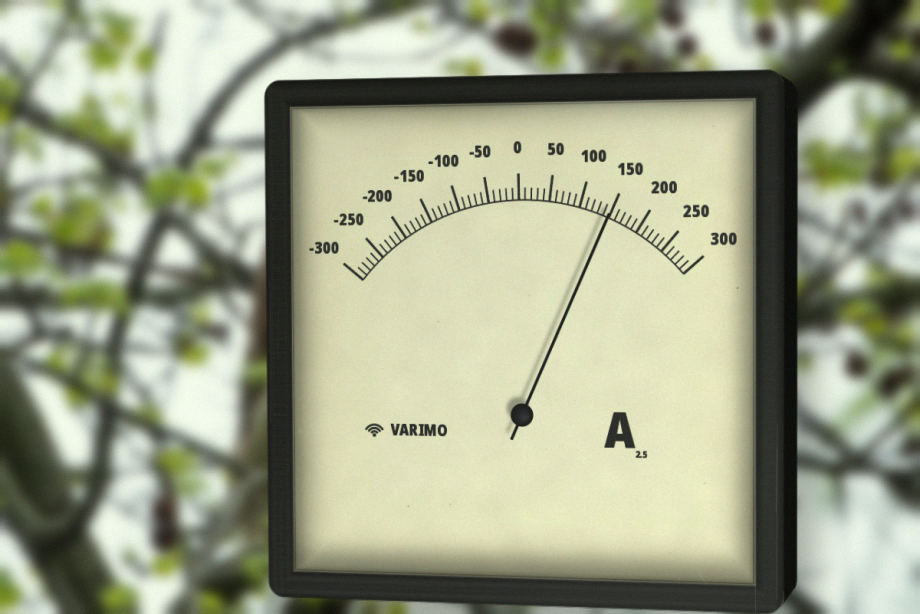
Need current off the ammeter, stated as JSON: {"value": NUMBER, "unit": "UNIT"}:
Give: {"value": 150, "unit": "A"}
